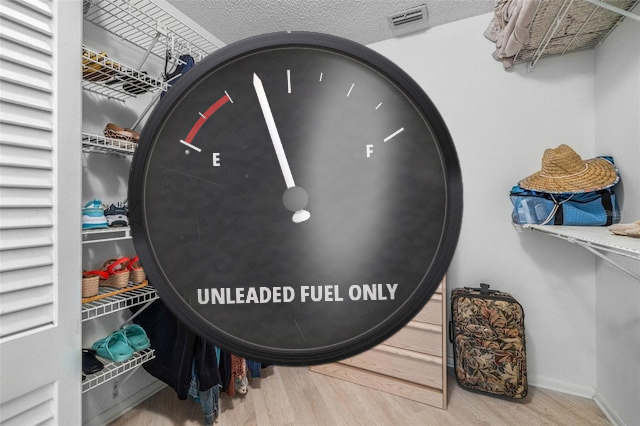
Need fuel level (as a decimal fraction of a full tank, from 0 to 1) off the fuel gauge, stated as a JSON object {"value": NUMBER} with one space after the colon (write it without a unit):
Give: {"value": 0.375}
